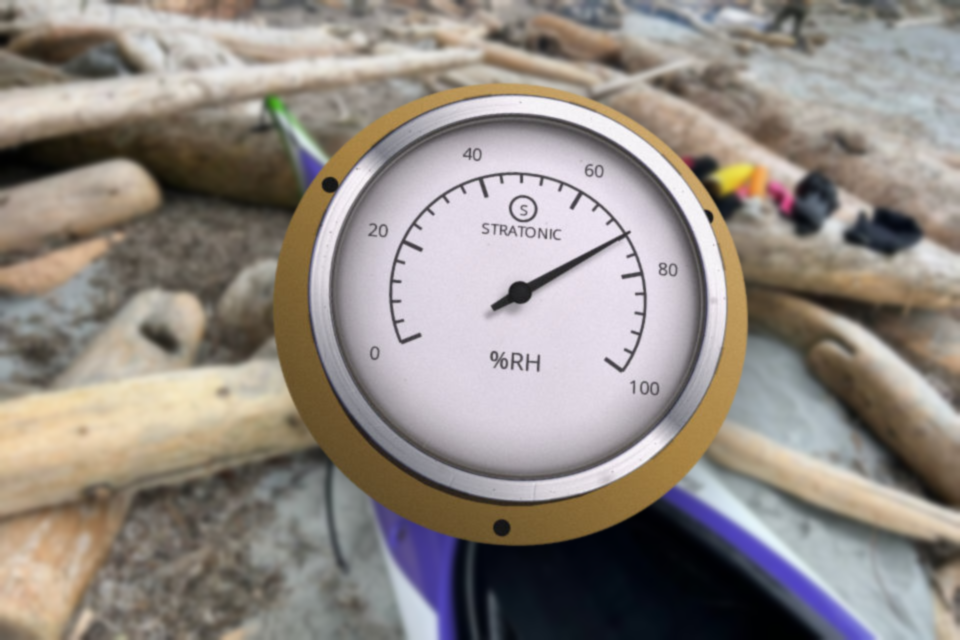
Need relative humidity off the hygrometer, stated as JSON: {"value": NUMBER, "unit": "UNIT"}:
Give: {"value": 72, "unit": "%"}
